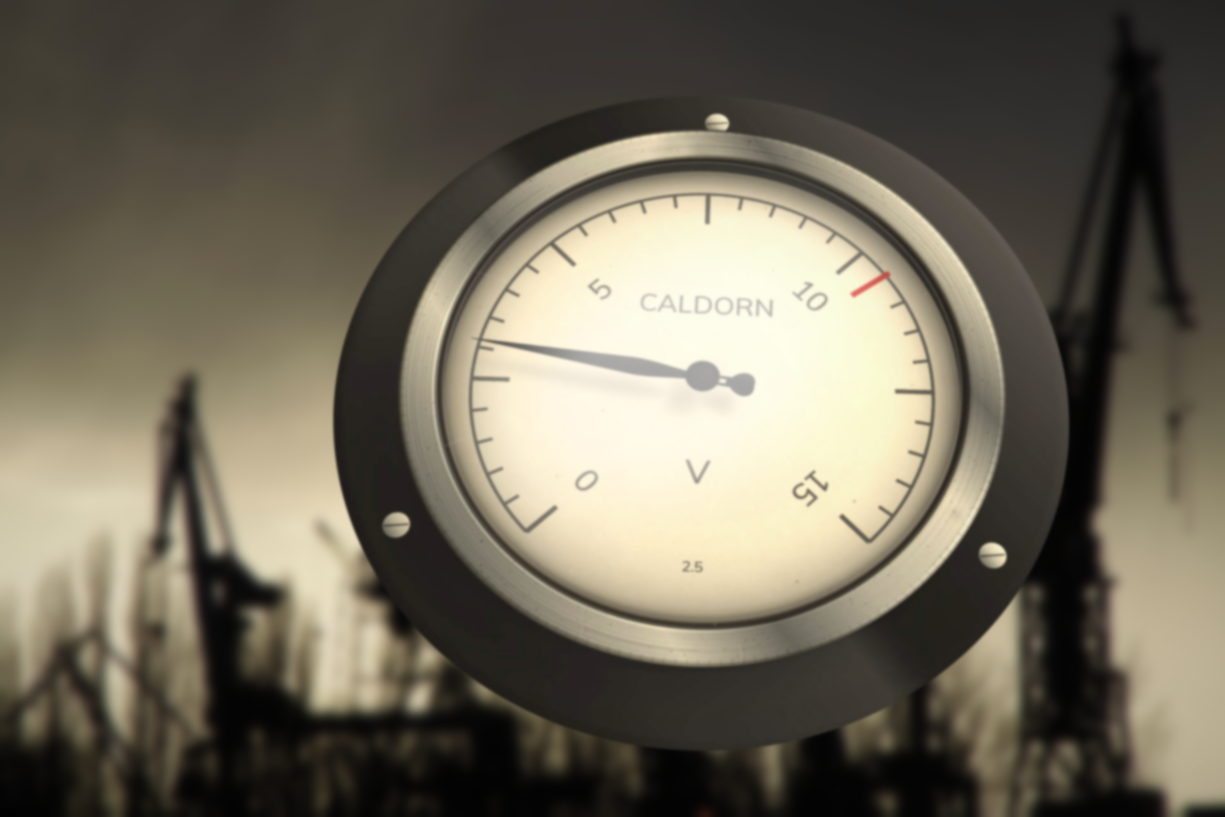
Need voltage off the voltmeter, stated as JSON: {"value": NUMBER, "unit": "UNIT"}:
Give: {"value": 3, "unit": "V"}
